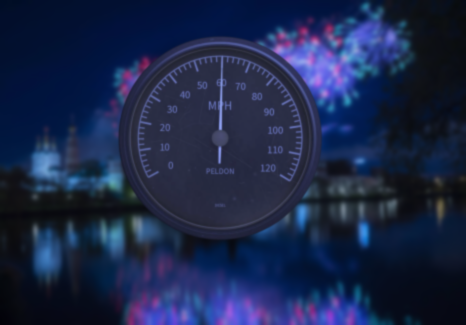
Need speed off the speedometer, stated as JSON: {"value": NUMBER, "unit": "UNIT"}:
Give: {"value": 60, "unit": "mph"}
